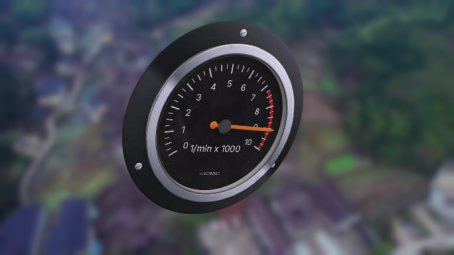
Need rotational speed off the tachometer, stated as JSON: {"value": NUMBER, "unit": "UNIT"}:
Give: {"value": 9000, "unit": "rpm"}
